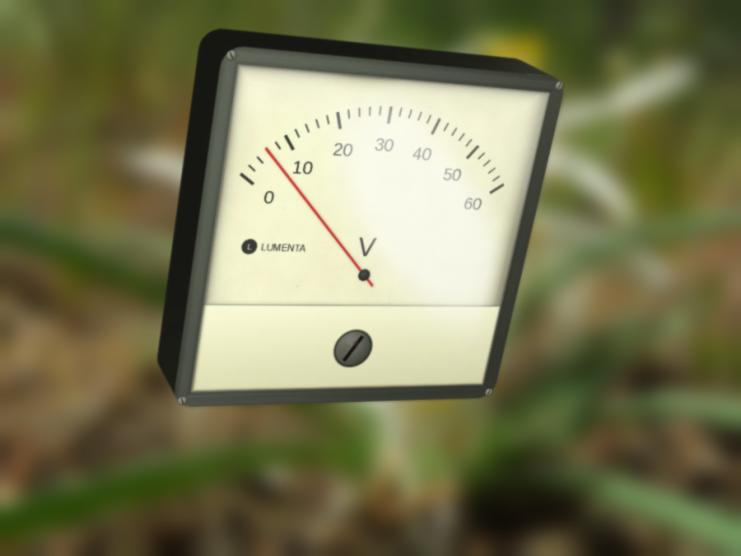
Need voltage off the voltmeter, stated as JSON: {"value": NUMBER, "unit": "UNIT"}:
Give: {"value": 6, "unit": "V"}
